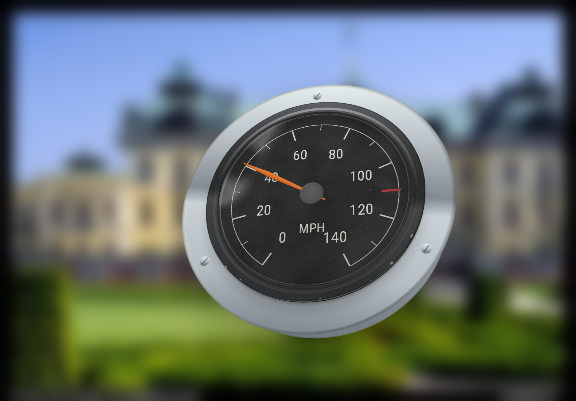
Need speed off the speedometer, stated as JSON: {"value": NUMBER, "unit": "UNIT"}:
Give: {"value": 40, "unit": "mph"}
